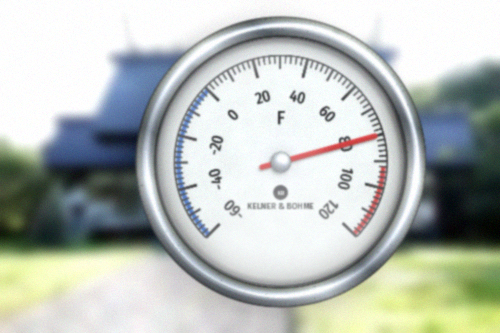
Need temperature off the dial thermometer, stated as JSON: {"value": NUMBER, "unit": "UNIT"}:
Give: {"value": 80, "unit": "°F"}
